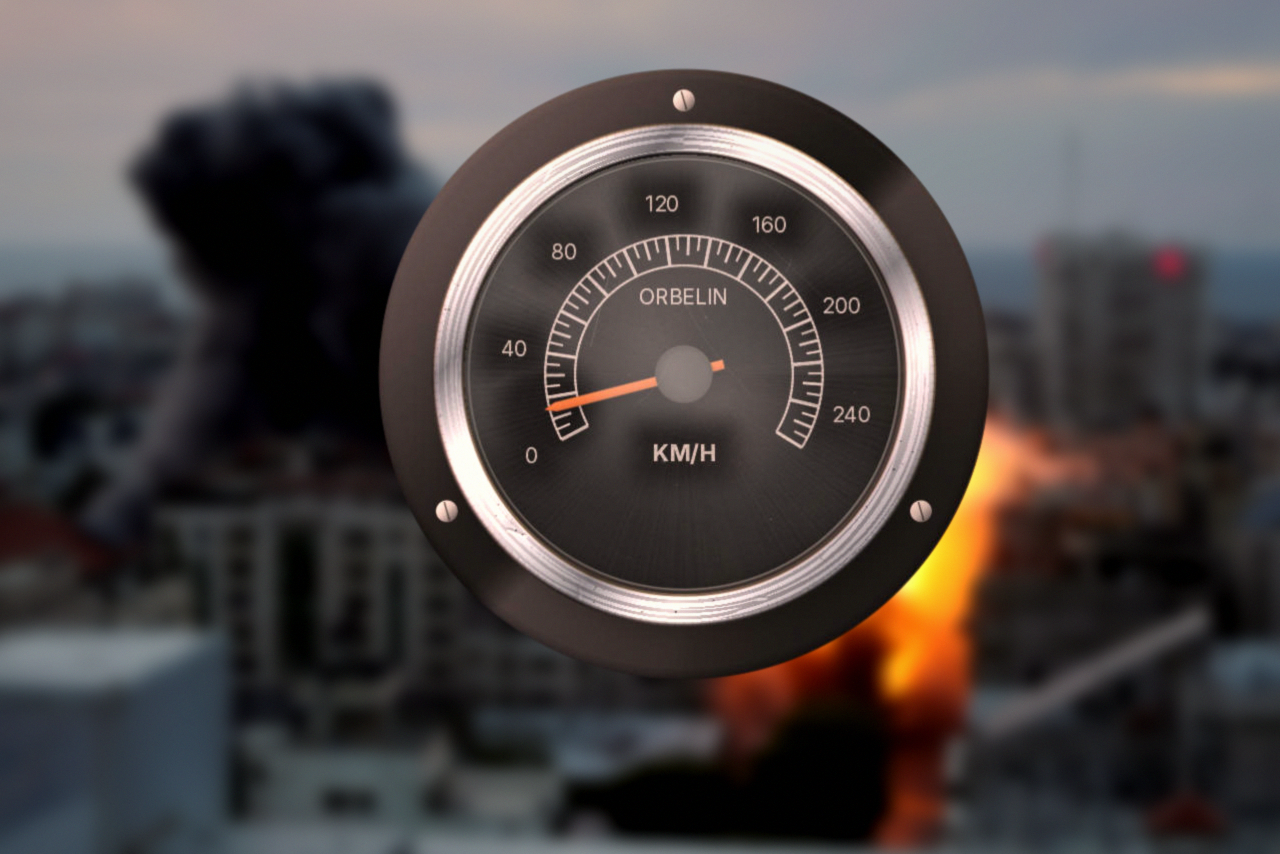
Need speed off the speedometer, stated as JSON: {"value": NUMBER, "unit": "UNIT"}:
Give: {"value": 15, "unit": "km/h"}
